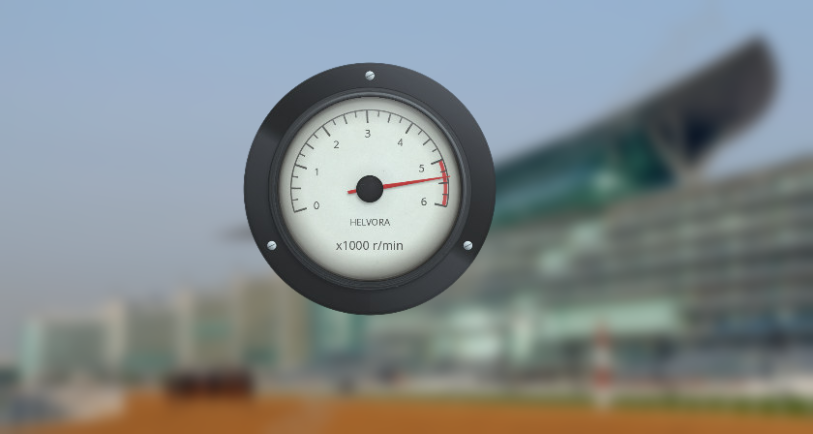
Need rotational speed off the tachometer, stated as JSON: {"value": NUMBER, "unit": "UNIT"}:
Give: {"value": 5375, "unit": "rpm"}
